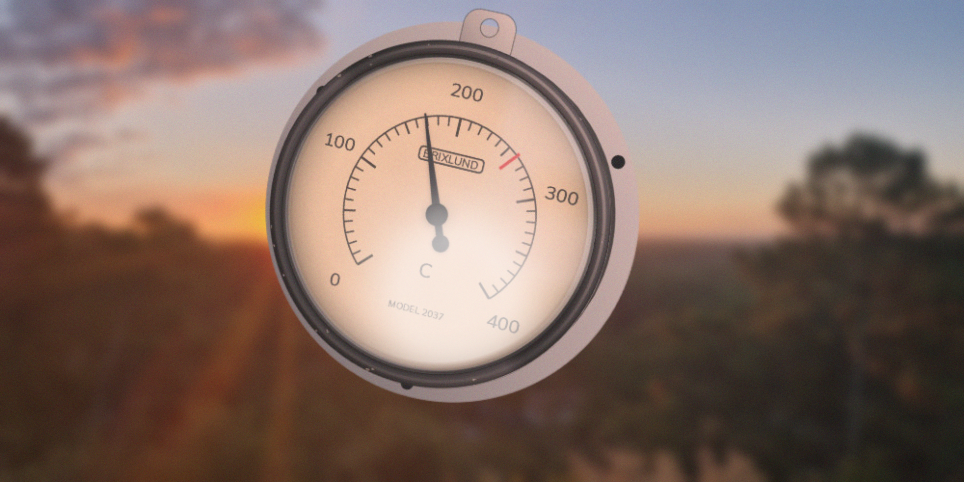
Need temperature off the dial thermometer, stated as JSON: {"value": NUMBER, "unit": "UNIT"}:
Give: {"value": 170, "unit": "°C"}
